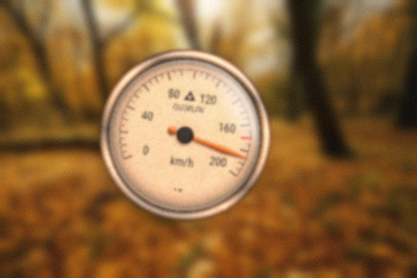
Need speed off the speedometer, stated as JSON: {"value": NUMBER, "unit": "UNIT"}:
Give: {"value": 185, "unit": "km/h"}
